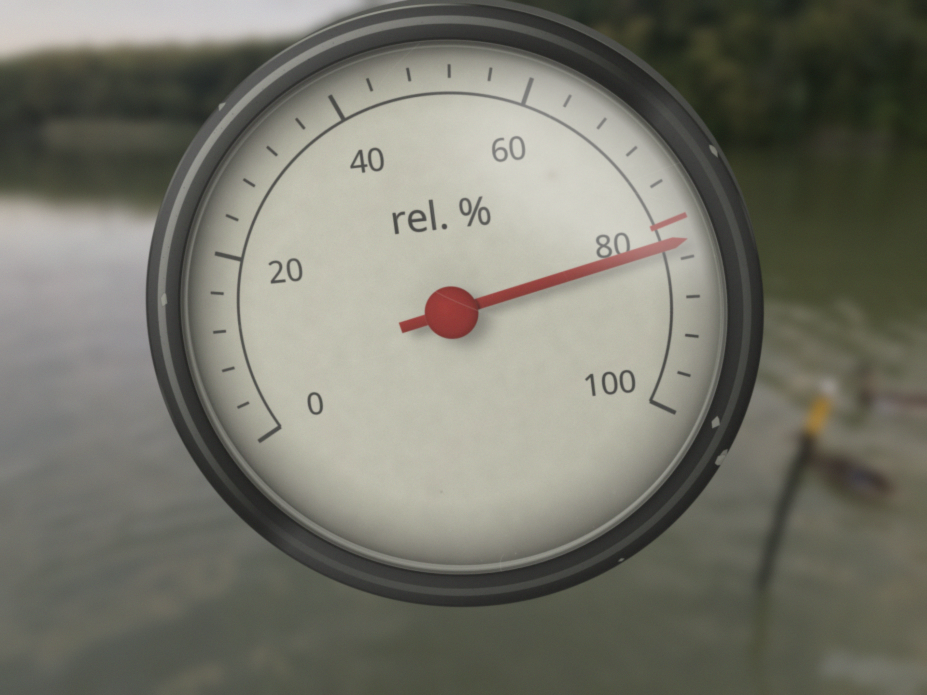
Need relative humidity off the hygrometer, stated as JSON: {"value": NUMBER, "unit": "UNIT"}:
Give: {"value": 82, "unit": "%"}
